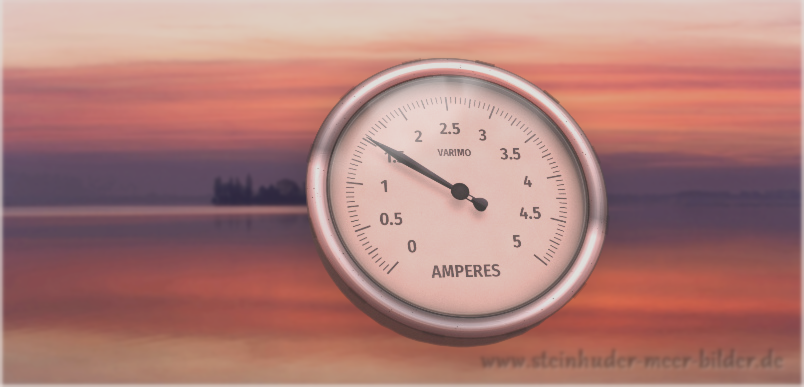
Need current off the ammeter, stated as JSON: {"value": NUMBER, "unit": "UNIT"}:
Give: {"value": 1.5, "unit": "A"}
